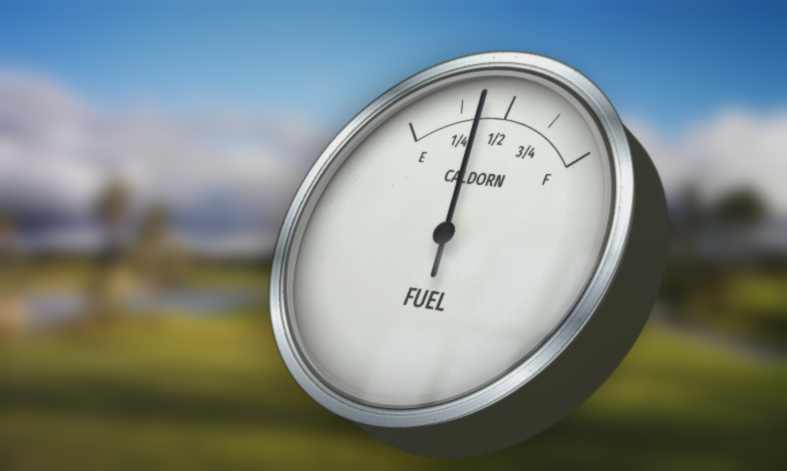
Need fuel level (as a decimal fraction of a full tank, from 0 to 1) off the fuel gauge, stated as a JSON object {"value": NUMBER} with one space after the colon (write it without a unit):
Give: {"value": 0.375}
